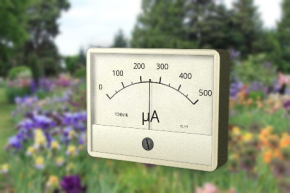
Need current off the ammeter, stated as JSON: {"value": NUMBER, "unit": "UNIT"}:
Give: {"value": 250, "unit": "µA"}
